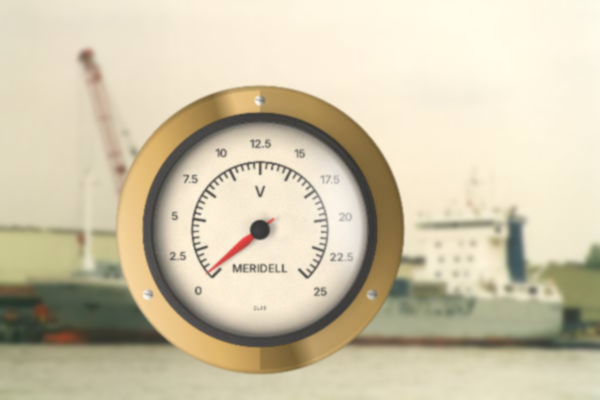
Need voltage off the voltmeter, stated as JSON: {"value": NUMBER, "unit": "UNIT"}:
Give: {"value": 0.5, "unit": "V"}
